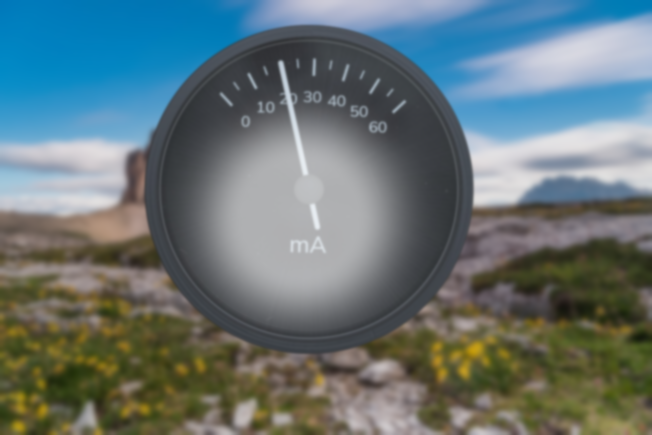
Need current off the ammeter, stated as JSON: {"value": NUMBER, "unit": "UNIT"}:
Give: {"value": 20, "unit": "mA"}
